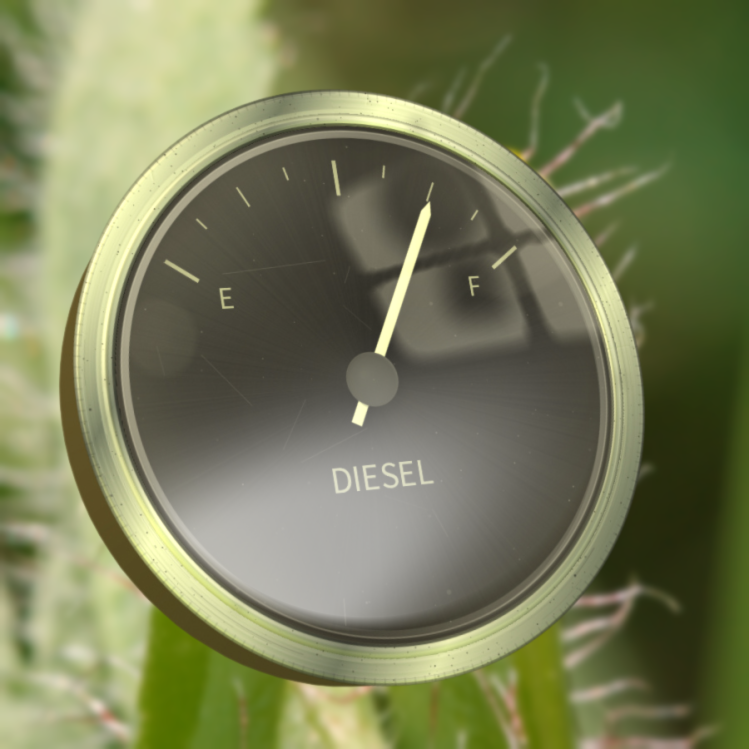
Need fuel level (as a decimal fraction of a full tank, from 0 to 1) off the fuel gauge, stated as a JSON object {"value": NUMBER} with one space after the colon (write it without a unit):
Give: {"value": 0.75}
